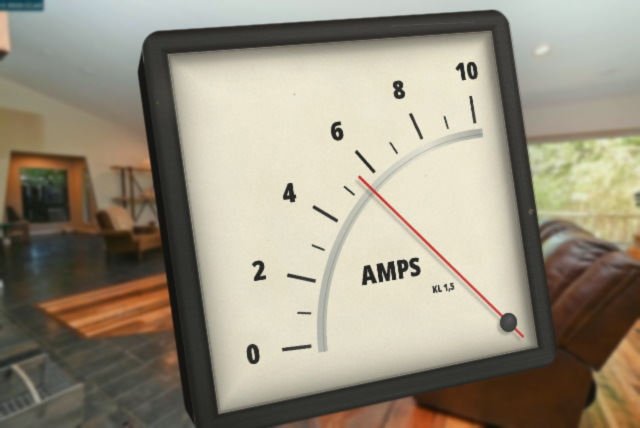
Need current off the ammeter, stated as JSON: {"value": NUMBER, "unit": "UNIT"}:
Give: {"value": 5.5, "unit": "A"}
